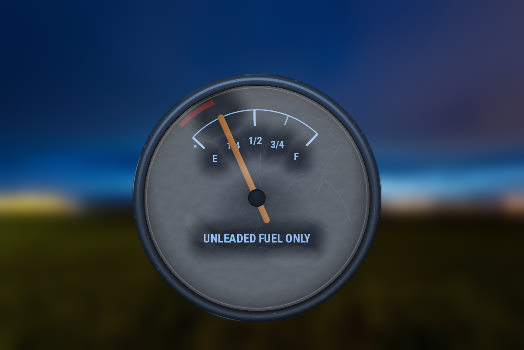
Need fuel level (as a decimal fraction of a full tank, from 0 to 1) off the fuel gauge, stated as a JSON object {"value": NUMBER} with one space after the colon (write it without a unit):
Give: {"value": 0.25}
